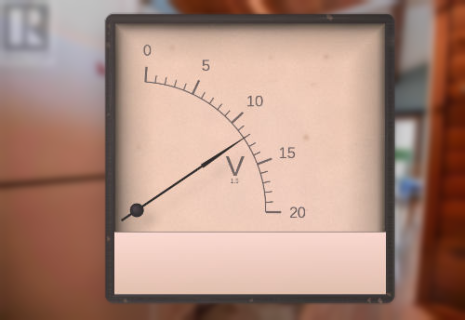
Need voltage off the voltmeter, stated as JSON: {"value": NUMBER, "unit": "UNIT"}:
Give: {"value": 12, "unit": "V"}
